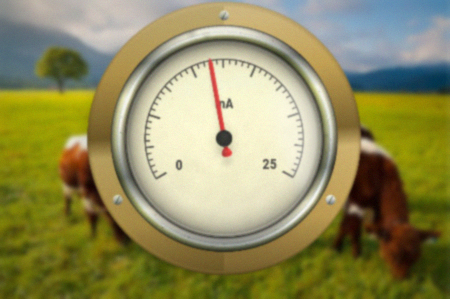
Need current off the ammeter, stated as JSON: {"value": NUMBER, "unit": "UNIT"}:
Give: {"value": 11.5, "unit": "mA"}
